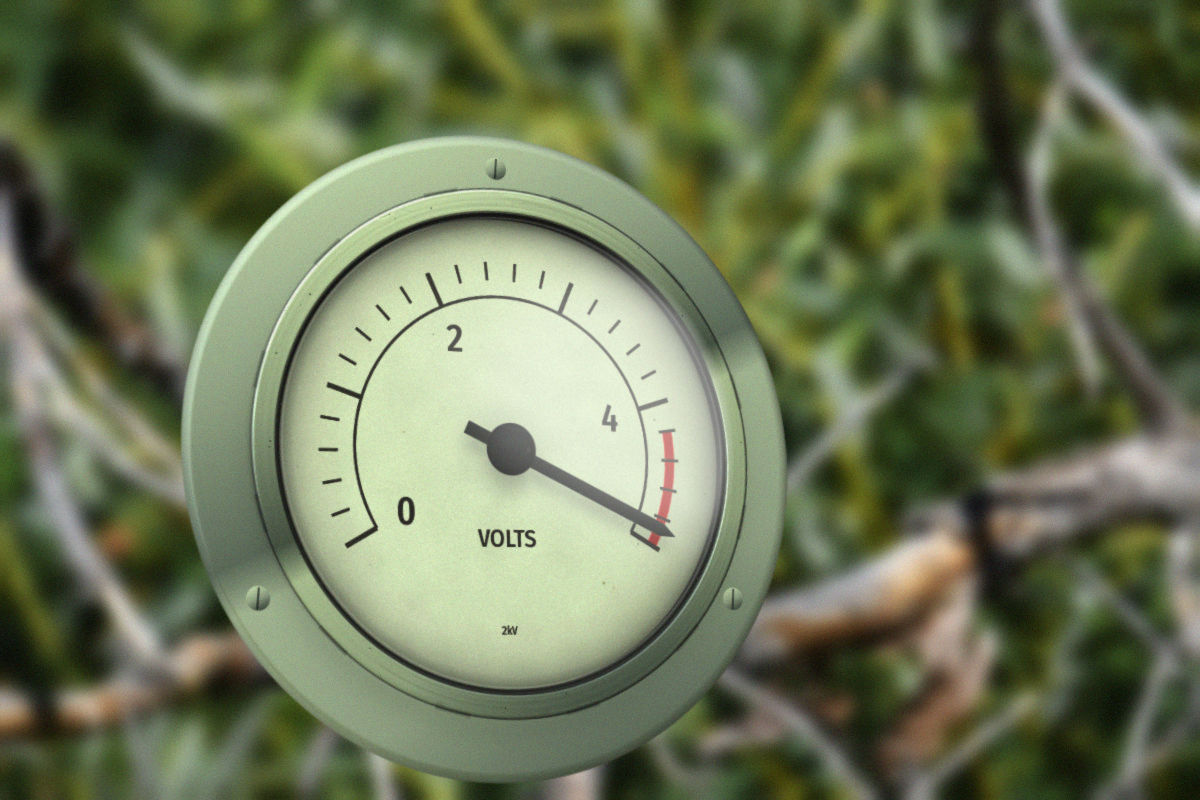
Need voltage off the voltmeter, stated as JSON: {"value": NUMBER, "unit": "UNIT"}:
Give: {"value": 4.9, "unit": "V"}
